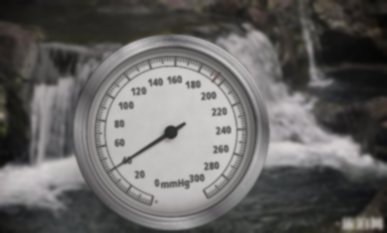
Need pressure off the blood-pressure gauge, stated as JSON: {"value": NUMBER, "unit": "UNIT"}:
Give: {"value": 40, "unit": "mmHg"}
